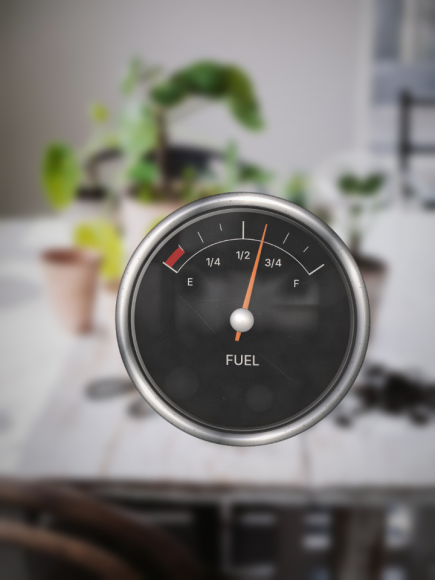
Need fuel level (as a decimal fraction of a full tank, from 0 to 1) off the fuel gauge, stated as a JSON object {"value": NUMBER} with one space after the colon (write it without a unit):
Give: {"value": 0.625}
